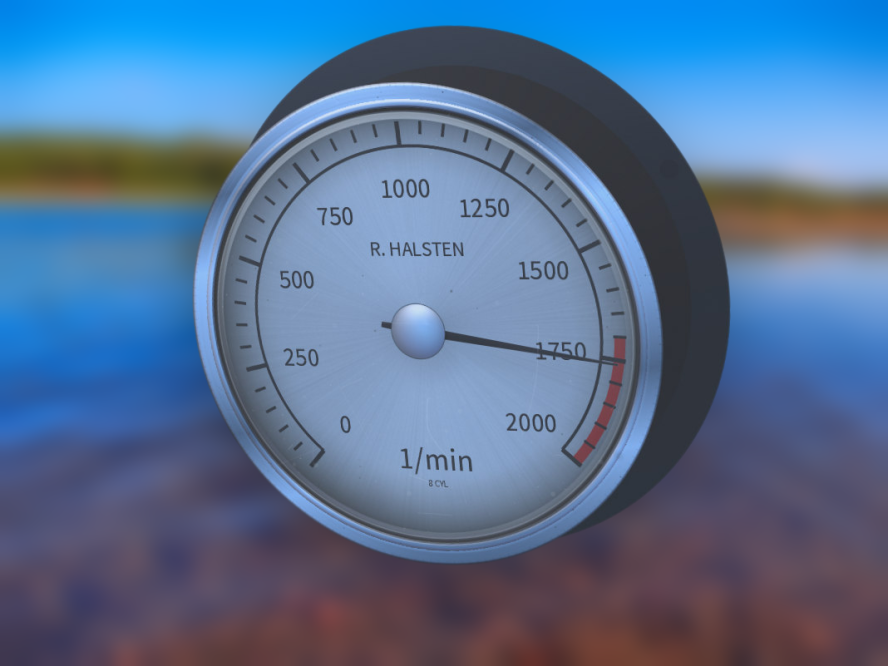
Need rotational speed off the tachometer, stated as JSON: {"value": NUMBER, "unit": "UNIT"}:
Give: {"value": 1750, "unit": "rpm"}
